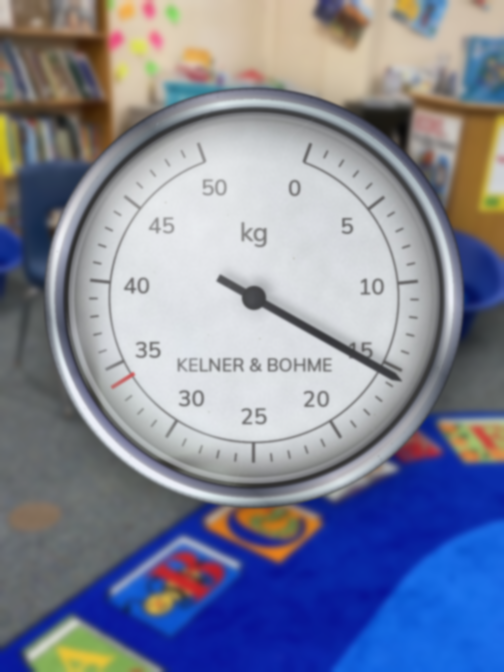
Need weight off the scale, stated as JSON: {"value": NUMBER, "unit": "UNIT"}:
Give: {"value": 15.5, "unit": "kg"}
